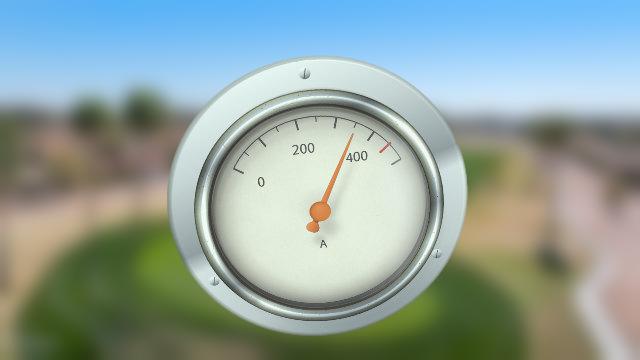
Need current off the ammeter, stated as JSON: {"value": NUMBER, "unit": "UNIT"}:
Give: {"value": 350, "unit": "A"}
